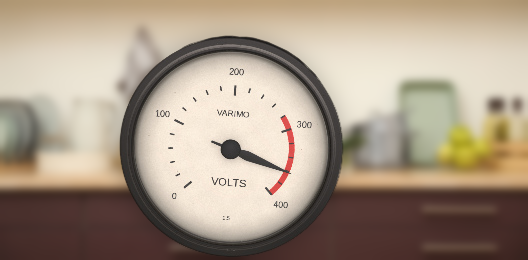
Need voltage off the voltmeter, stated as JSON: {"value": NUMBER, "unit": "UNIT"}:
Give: {"value": 360, "unit": "V"}
